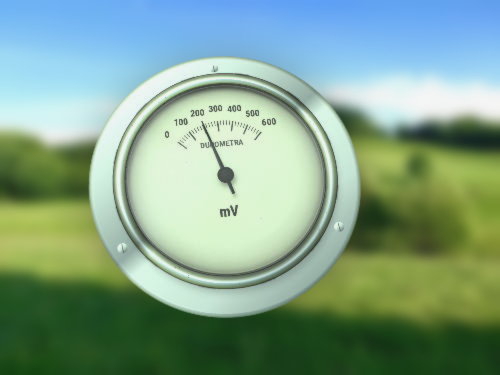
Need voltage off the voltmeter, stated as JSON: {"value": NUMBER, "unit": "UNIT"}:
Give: {"value": 200, "unit": "mV"}
